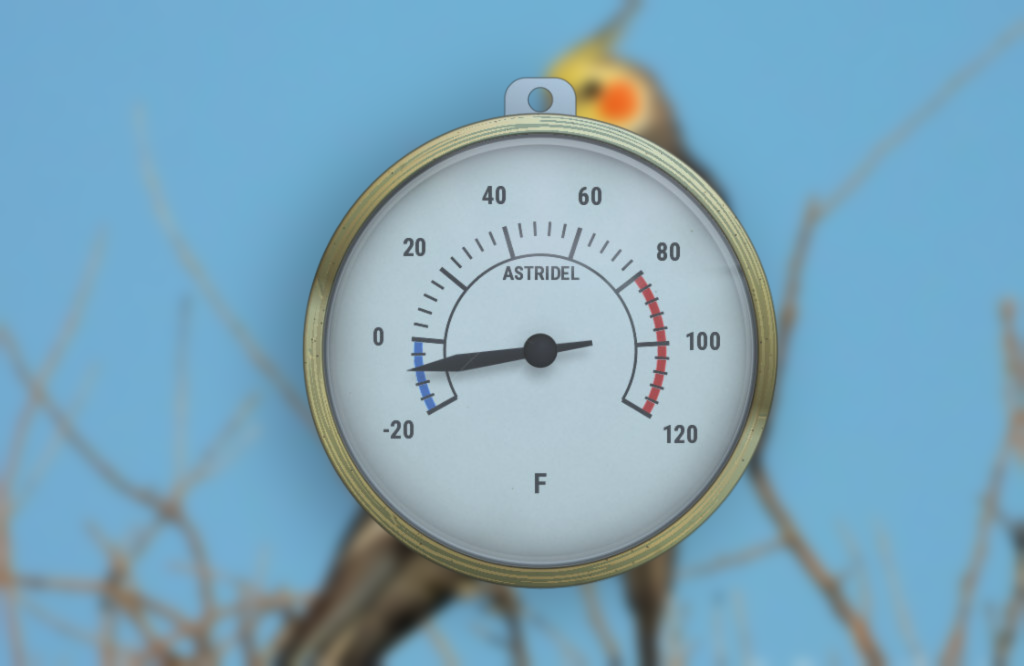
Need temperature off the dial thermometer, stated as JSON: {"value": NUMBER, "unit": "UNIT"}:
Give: {"value": -8, "unit": "°F"}
